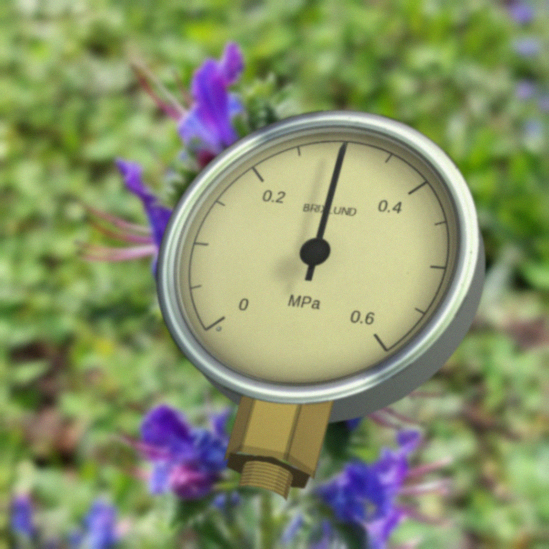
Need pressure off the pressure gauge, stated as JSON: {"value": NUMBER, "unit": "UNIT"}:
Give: {"value": 0.3, "unit": "MPa"}
